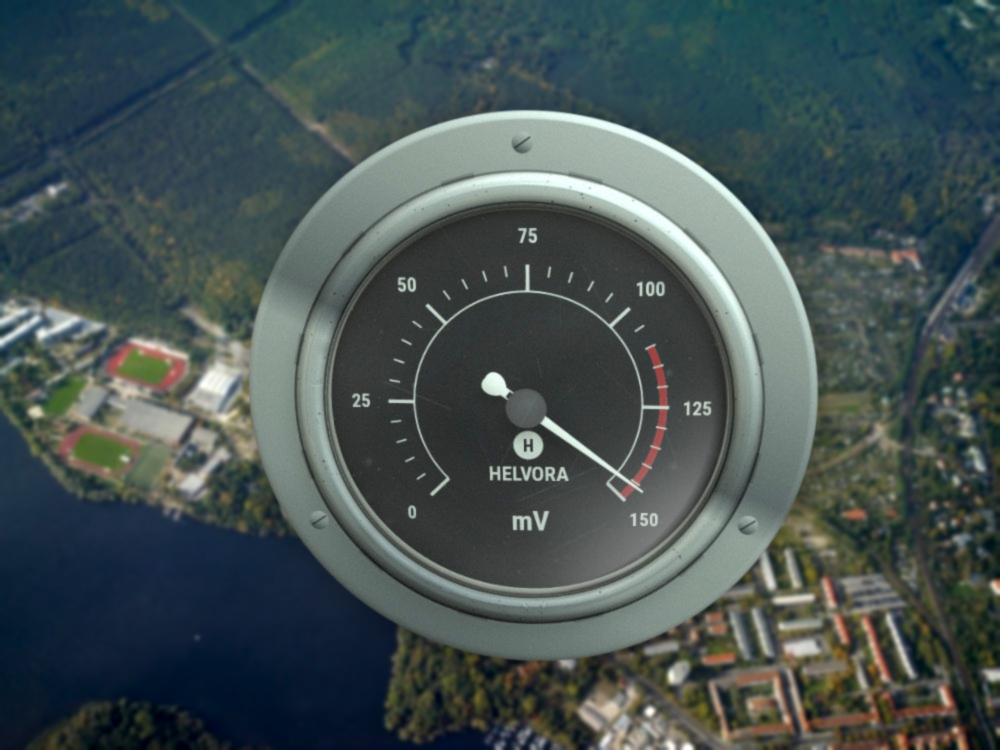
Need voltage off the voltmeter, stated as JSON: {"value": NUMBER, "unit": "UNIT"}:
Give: {"value": 145, "unit": "mV"}
